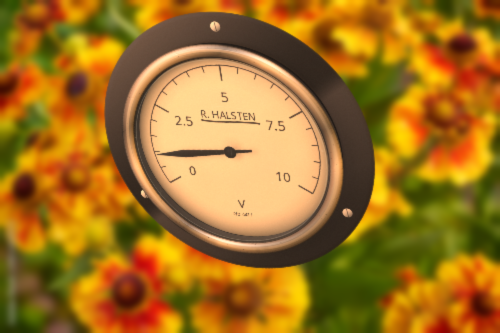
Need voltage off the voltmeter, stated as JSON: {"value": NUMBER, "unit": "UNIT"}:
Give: {"value": 1, "unit": "V"}
